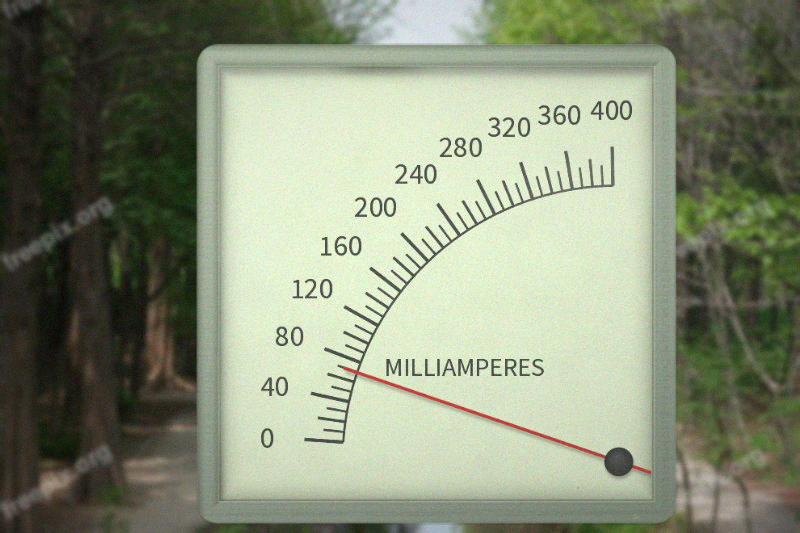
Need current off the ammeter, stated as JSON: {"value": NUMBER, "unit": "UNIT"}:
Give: {"value": 70, "unit": "mA"}
